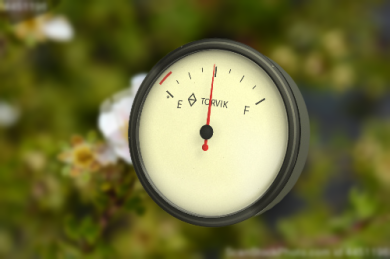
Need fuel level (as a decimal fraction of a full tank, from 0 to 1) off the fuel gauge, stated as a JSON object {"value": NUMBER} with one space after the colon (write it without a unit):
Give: {"value": 0.5}
